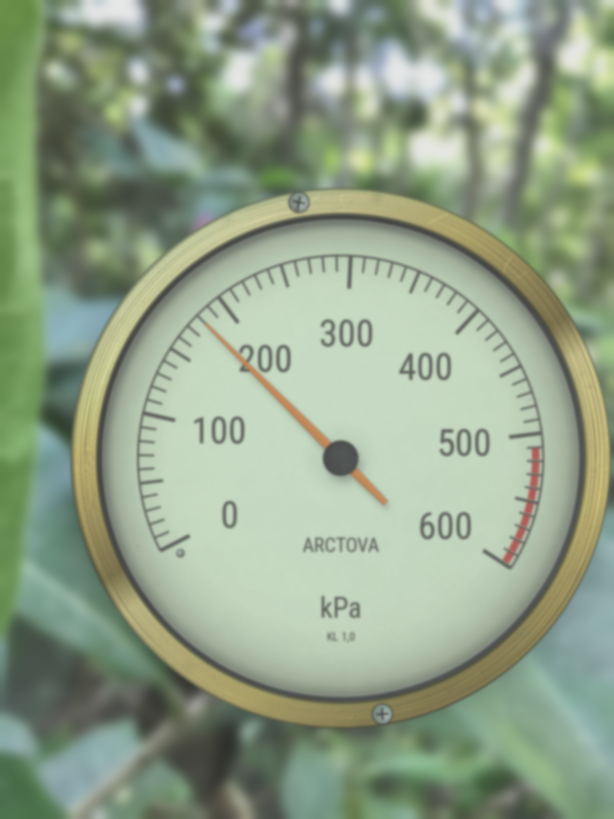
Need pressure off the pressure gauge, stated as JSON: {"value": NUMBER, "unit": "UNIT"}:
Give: {"value": 180, "unit": "kPa"}
